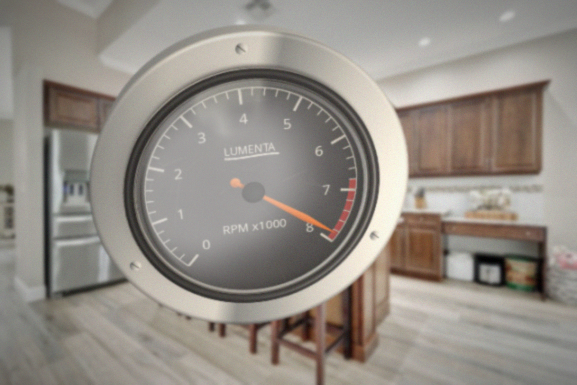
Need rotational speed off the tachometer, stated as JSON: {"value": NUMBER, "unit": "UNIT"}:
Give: {"value": 7800, "unit": "rpm"}
